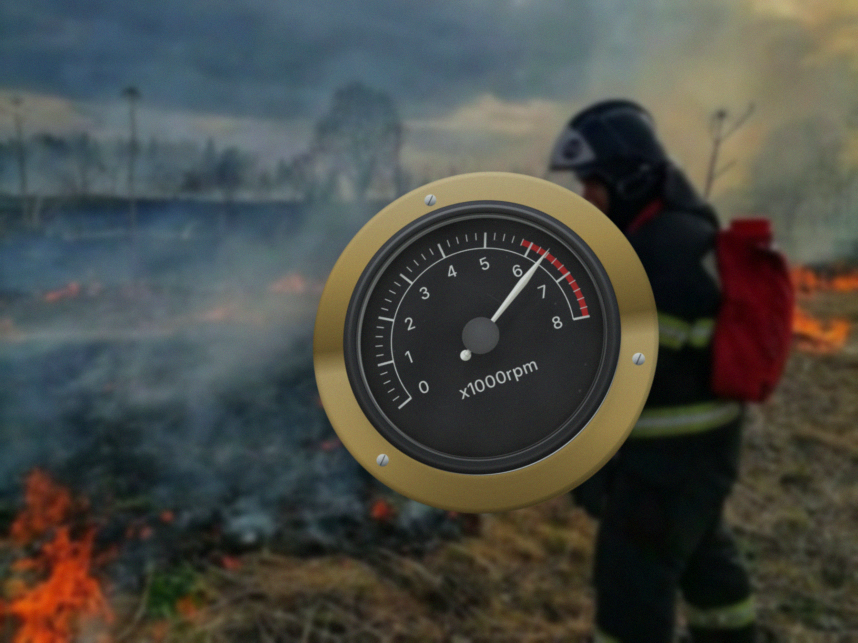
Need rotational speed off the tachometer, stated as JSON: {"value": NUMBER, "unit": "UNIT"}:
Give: {"value": 6400, "unit": "rpm"}
